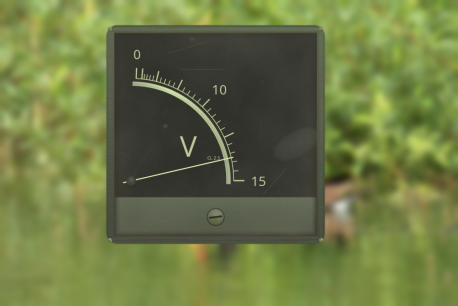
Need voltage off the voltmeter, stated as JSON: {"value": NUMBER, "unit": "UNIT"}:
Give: {"value": 13.75, "unit": "V"}
